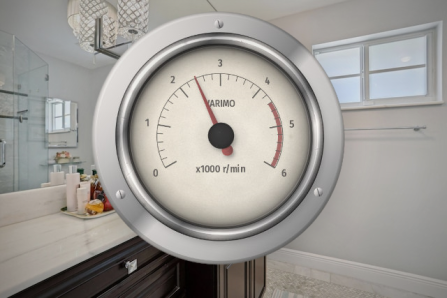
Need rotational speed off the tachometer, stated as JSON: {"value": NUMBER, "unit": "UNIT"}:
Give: {"value": 2400, "unit": "rpm"}
